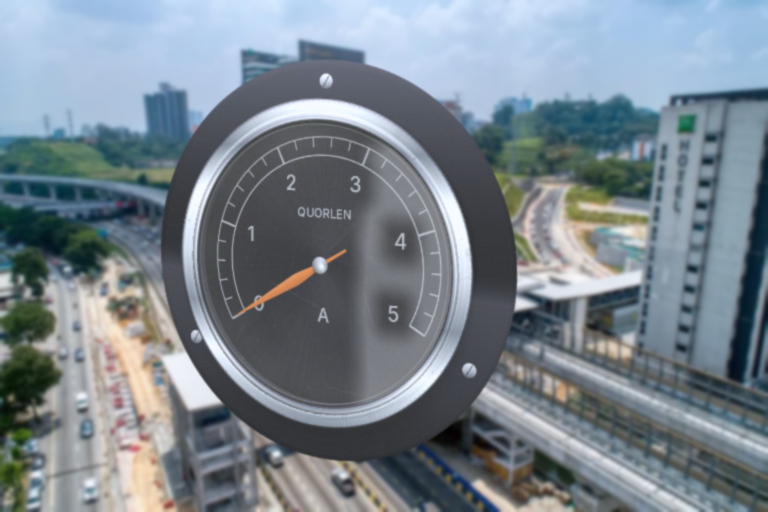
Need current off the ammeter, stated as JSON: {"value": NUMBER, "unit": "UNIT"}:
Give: {"value": 0, "unit": "A"}
